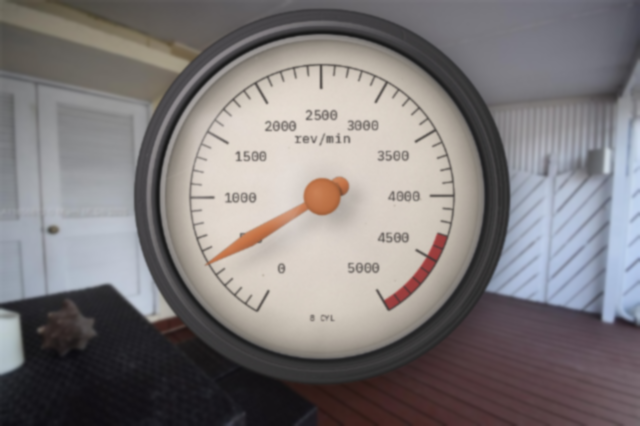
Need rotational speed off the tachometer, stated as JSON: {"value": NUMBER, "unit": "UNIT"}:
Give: {"value": 500, "unit": "rpm"}
